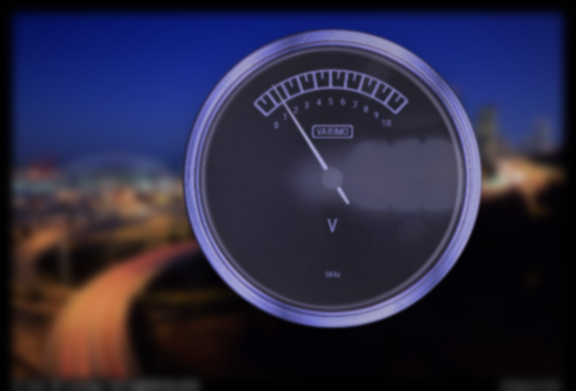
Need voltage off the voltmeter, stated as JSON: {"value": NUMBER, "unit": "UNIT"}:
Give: {"value": 1.5, "unit": "V"}
